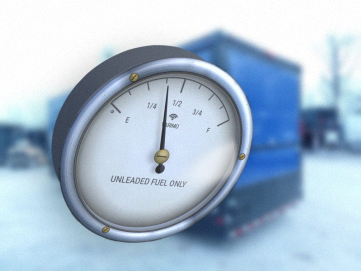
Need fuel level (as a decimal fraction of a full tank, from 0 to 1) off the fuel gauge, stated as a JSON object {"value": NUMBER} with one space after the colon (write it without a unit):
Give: {"value": 0.375}
